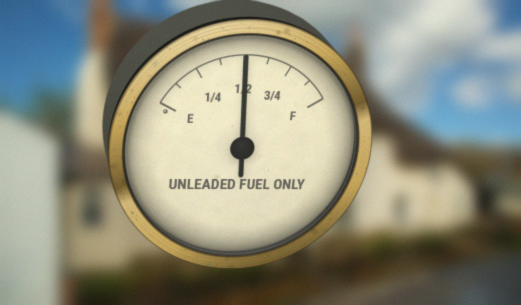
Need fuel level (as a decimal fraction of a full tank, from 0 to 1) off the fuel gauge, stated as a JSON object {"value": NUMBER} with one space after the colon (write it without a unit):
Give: {"value": 0.5}
